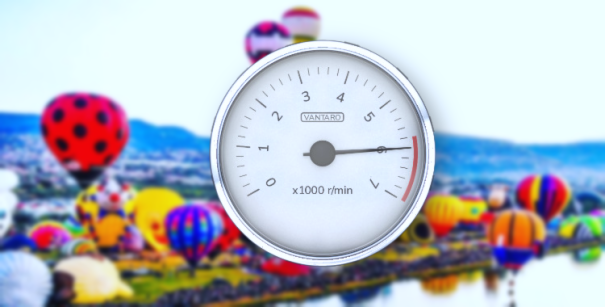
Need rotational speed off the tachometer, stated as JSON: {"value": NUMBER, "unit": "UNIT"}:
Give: {"value": 6000, "unit": "rpm"}
